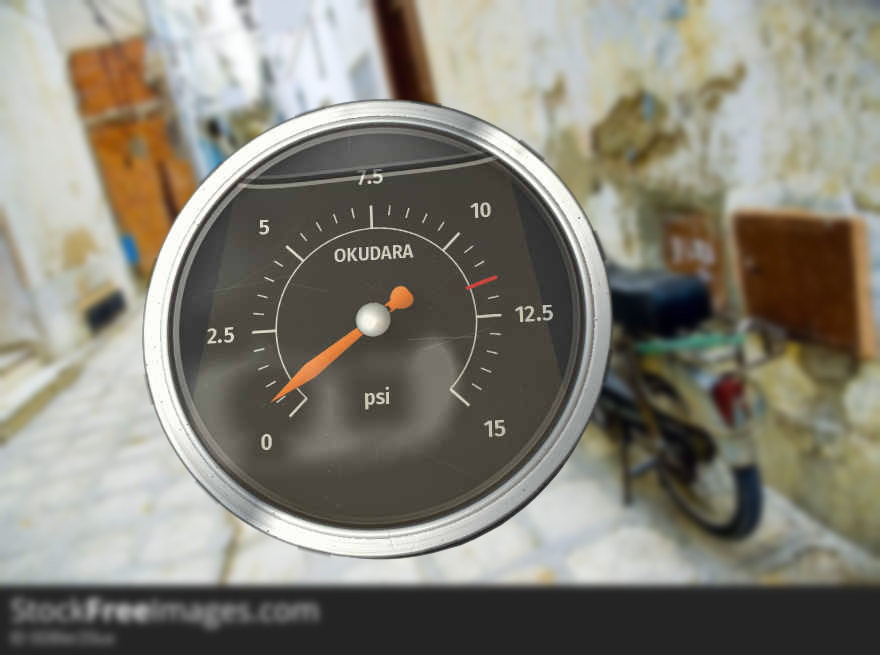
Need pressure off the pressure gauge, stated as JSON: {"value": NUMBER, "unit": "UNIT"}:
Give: {"value": 0.5, "unit": "psi"}
